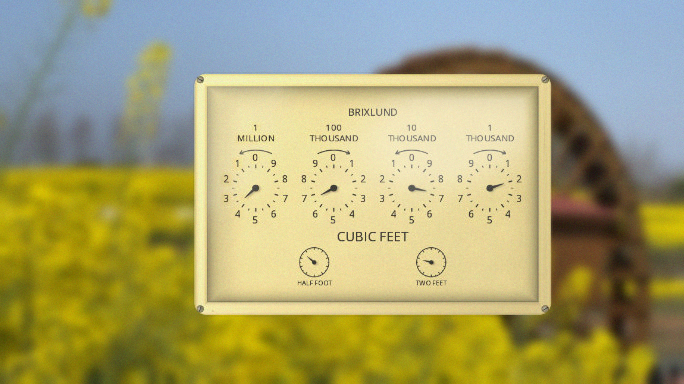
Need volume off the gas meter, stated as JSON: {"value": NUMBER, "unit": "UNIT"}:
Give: {"value": 367200, "unit": "ft³"}
